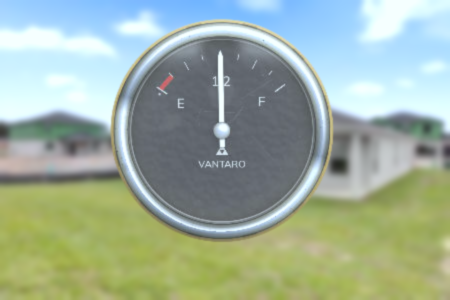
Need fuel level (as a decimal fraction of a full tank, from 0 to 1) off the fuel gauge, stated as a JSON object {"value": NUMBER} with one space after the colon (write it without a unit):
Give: {"value": 0.5}
